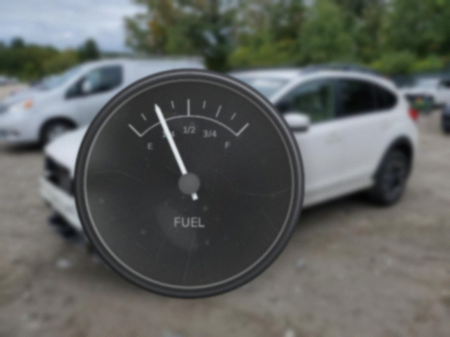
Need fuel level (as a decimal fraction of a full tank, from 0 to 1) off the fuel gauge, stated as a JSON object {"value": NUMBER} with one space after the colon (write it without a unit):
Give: {"value": 0.25}
